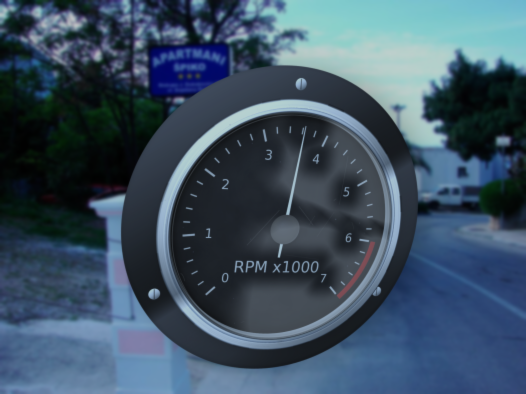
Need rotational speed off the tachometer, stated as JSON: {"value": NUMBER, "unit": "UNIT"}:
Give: {"value": 3600, "unit": "rpm"}
